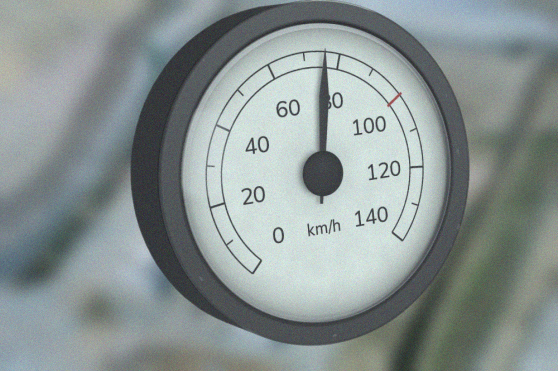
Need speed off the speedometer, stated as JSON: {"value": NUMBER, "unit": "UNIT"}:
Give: {"value": 75, "unit": "km/h"}
